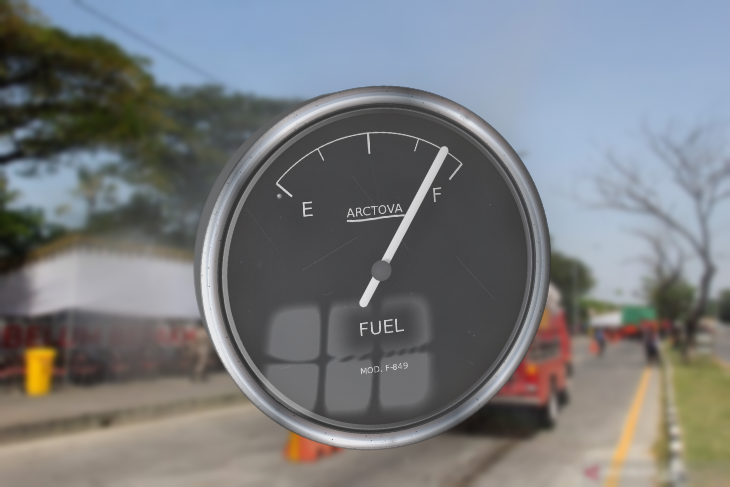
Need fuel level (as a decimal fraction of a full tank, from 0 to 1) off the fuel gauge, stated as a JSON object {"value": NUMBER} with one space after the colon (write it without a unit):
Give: {"value": 0.875}
